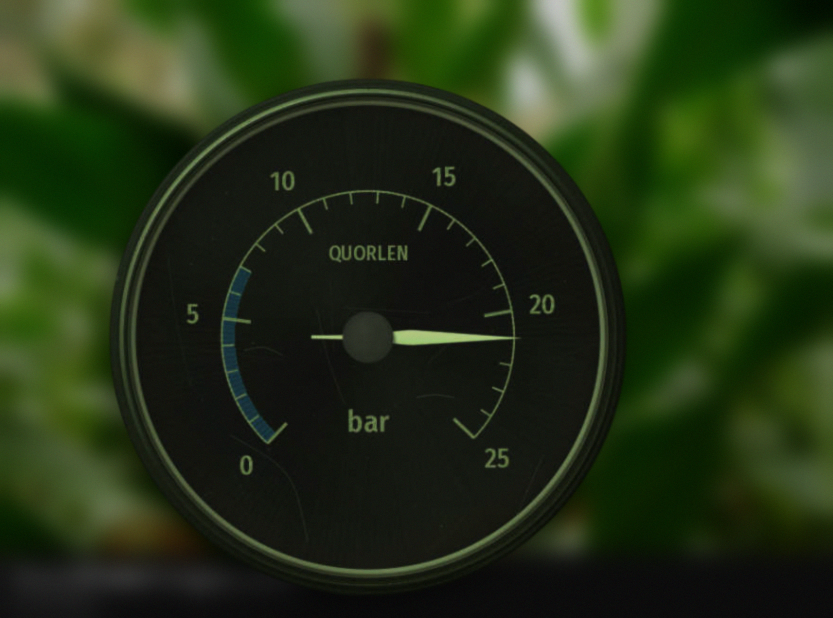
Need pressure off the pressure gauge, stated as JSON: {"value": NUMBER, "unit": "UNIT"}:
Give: {"value": 21, "unit": "bar"}
